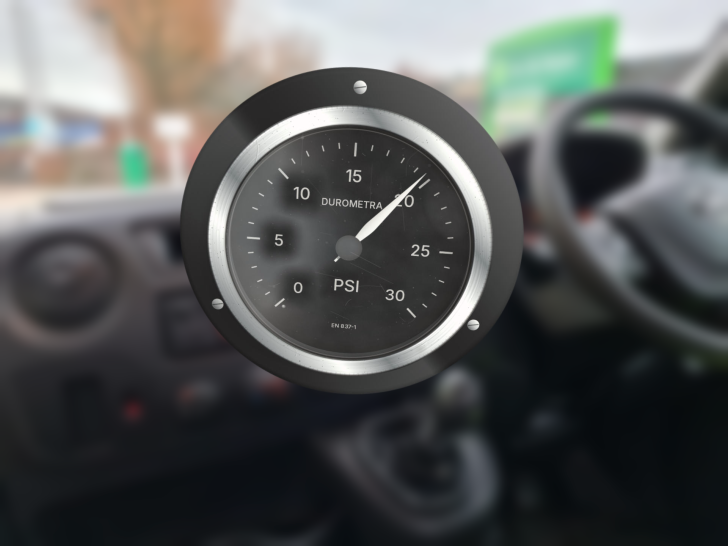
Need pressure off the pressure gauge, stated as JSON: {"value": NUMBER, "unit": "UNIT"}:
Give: {"value": 19.5, "unit": "psi"}
